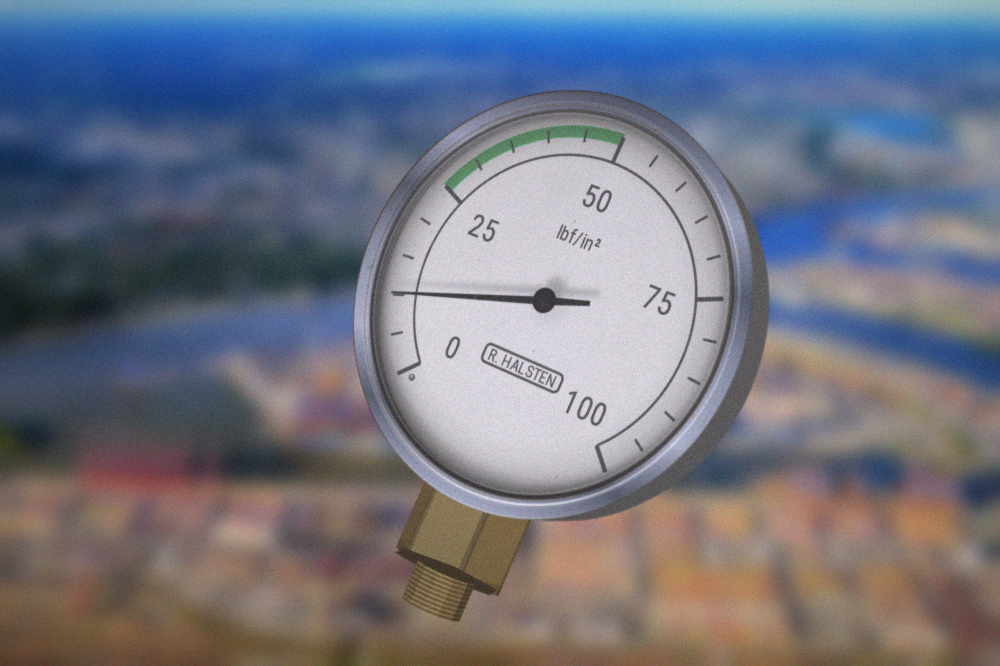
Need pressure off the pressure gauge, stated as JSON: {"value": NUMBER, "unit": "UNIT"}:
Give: {"value": 10, "unit": "psi"}
